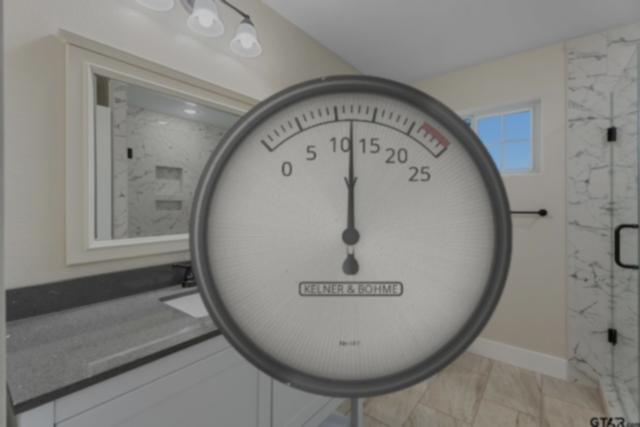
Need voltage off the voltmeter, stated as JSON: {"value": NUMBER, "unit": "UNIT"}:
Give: {"value": 12, "unit": "V"}
